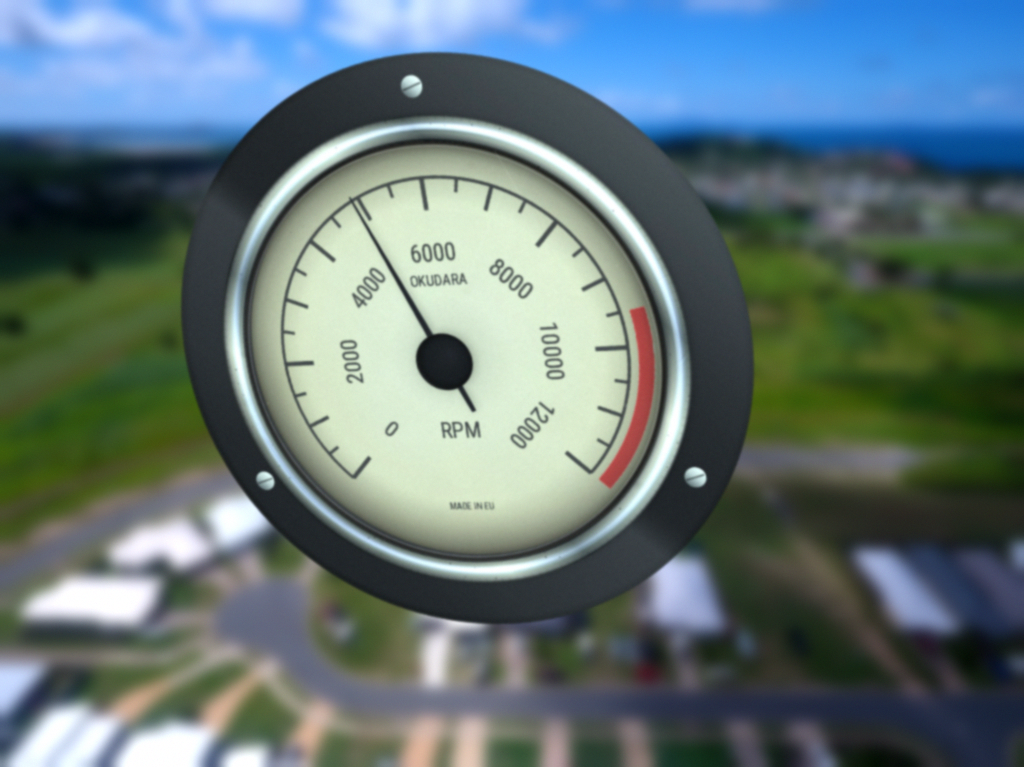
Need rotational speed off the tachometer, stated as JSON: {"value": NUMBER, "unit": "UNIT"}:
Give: {"value": 5000, "unit": "rpm"}
